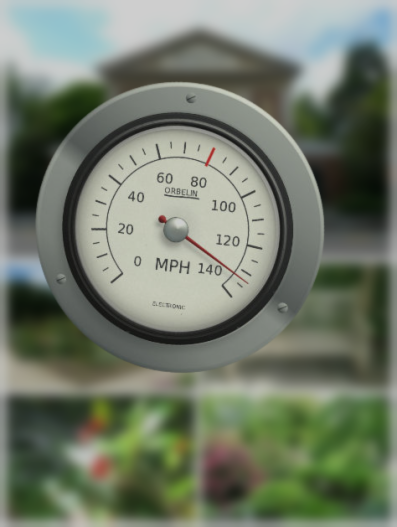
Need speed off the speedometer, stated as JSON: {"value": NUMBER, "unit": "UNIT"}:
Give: {"value": 132.5, "unit": "mph"}
